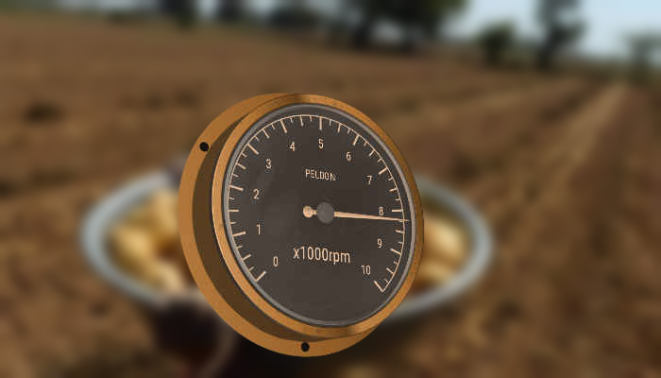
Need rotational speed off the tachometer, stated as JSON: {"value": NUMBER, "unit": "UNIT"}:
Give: {"value": 8250, "unit": "rpm"}
